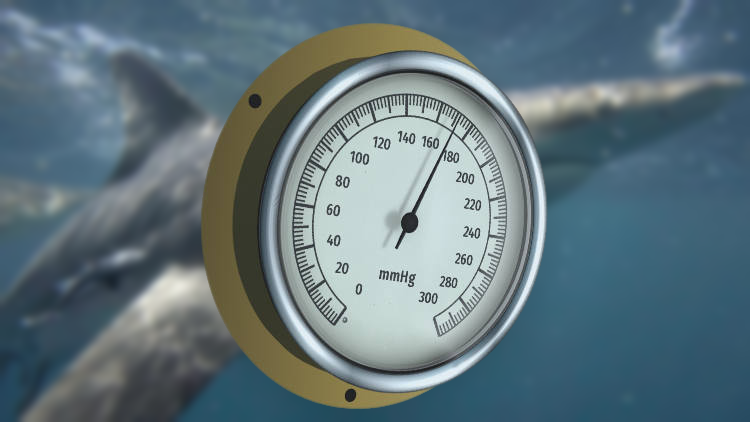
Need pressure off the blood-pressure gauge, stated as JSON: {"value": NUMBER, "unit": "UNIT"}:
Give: {"value": 170, "unit": "mmHg"}
